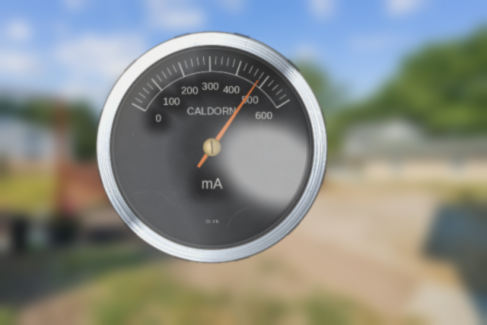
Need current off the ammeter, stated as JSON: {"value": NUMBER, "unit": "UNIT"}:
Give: {"value": 480, "unit": "mA"}
